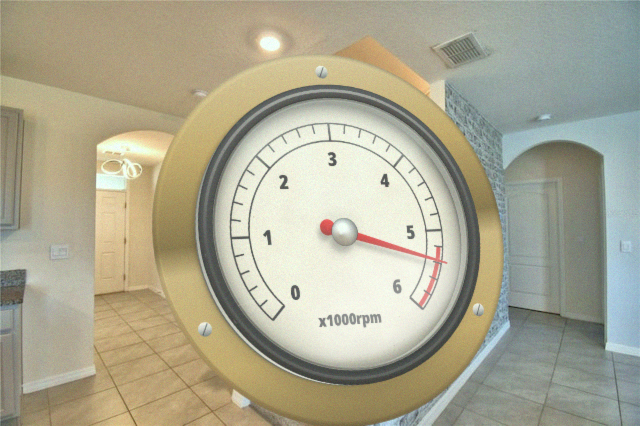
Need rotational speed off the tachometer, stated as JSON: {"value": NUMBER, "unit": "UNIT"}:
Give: {"value": 5400, "unit": "rpm"}
